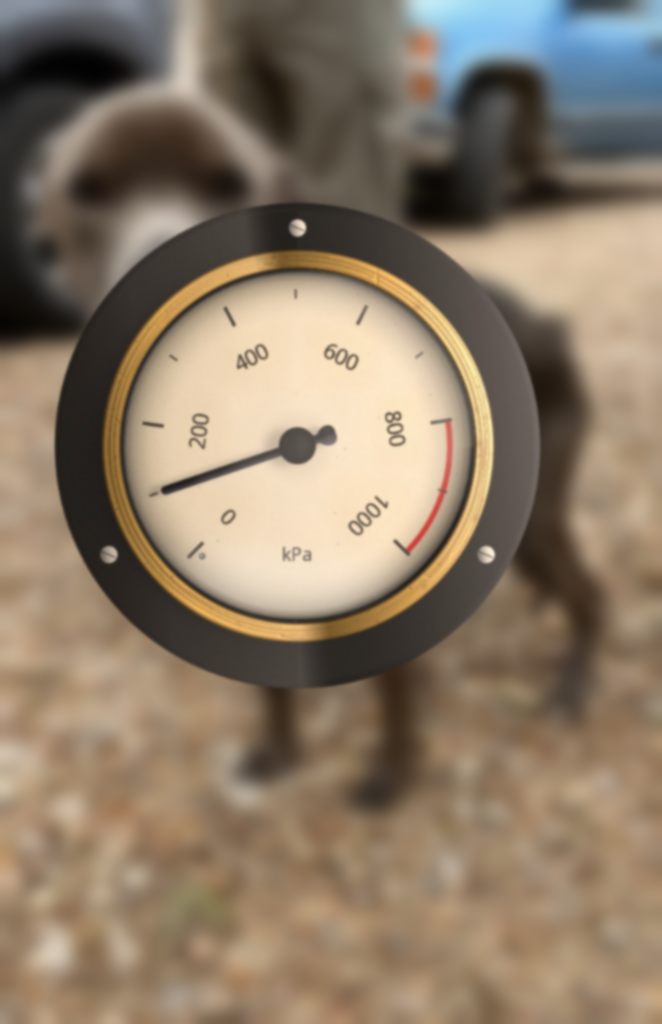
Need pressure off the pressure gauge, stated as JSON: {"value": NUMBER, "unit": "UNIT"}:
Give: {"value": 100, "unit": "kPa"}
